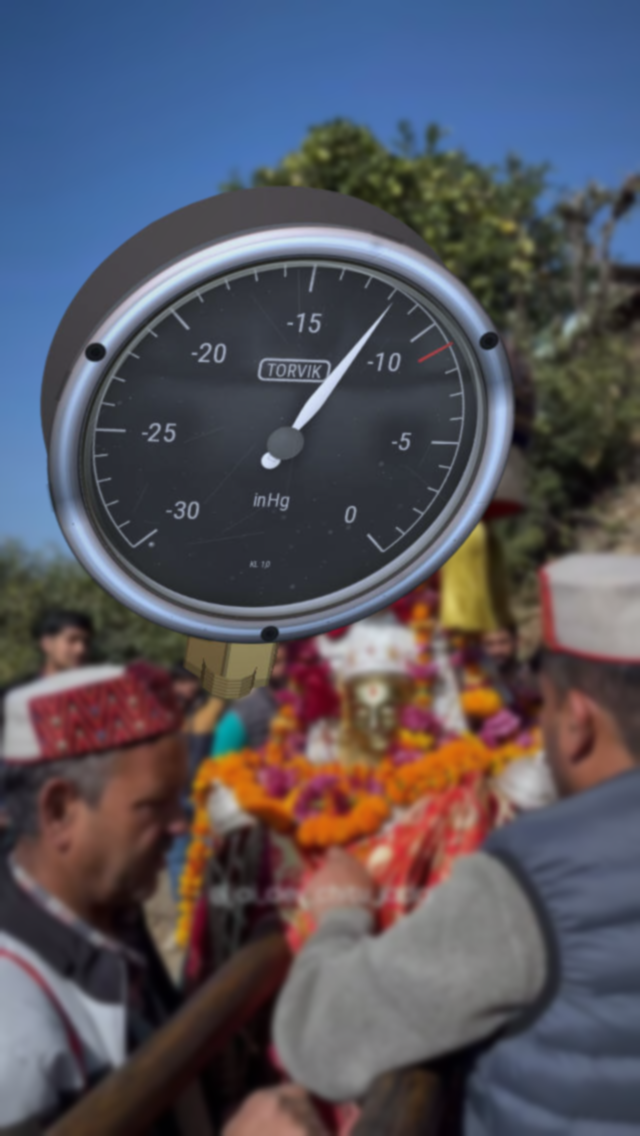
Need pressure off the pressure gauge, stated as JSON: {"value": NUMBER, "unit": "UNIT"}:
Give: {"value": -12, "unit": "inHg"}
